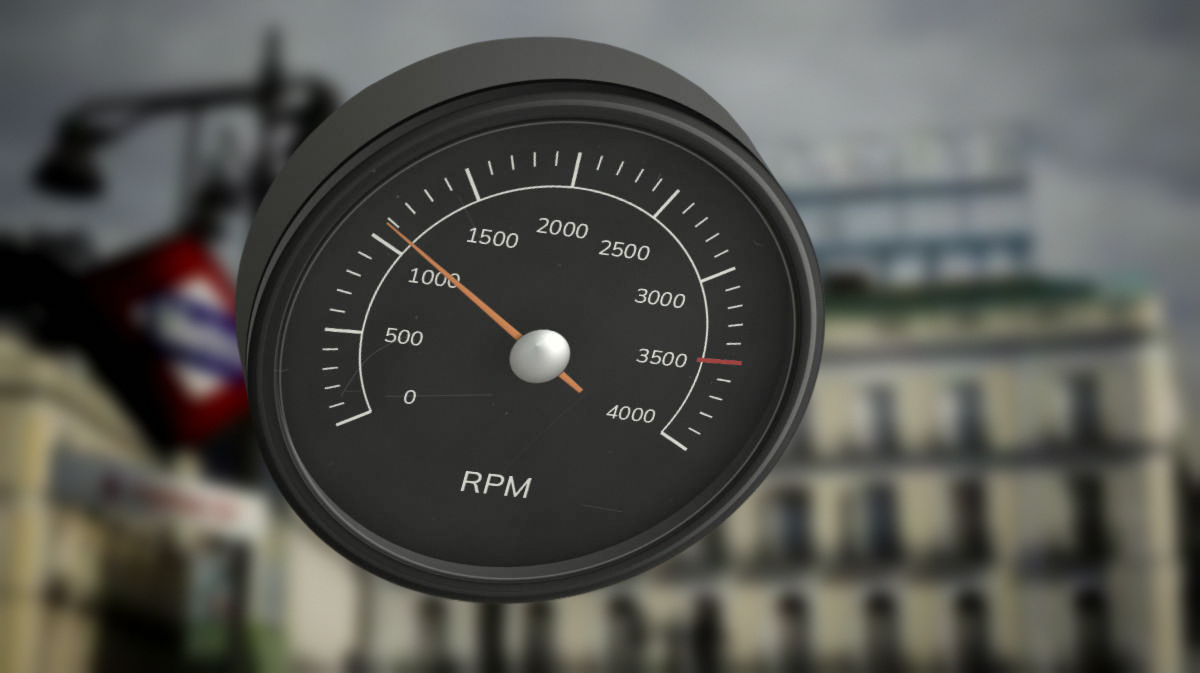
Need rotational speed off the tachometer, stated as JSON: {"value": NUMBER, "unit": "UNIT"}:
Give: {"value": 1100, "unit": "rpm"}
